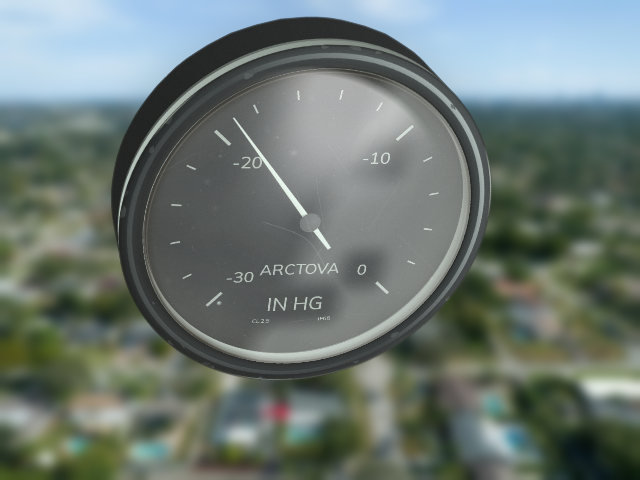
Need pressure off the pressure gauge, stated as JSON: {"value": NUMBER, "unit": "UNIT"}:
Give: {"value": -19, "unit": "inHg"}
